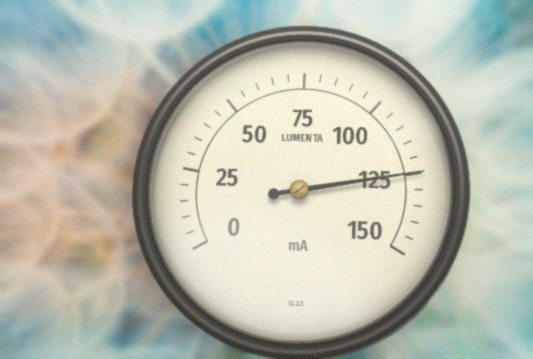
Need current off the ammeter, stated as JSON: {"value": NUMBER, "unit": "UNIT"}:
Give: {"value": 125, "unit": "mA"}
